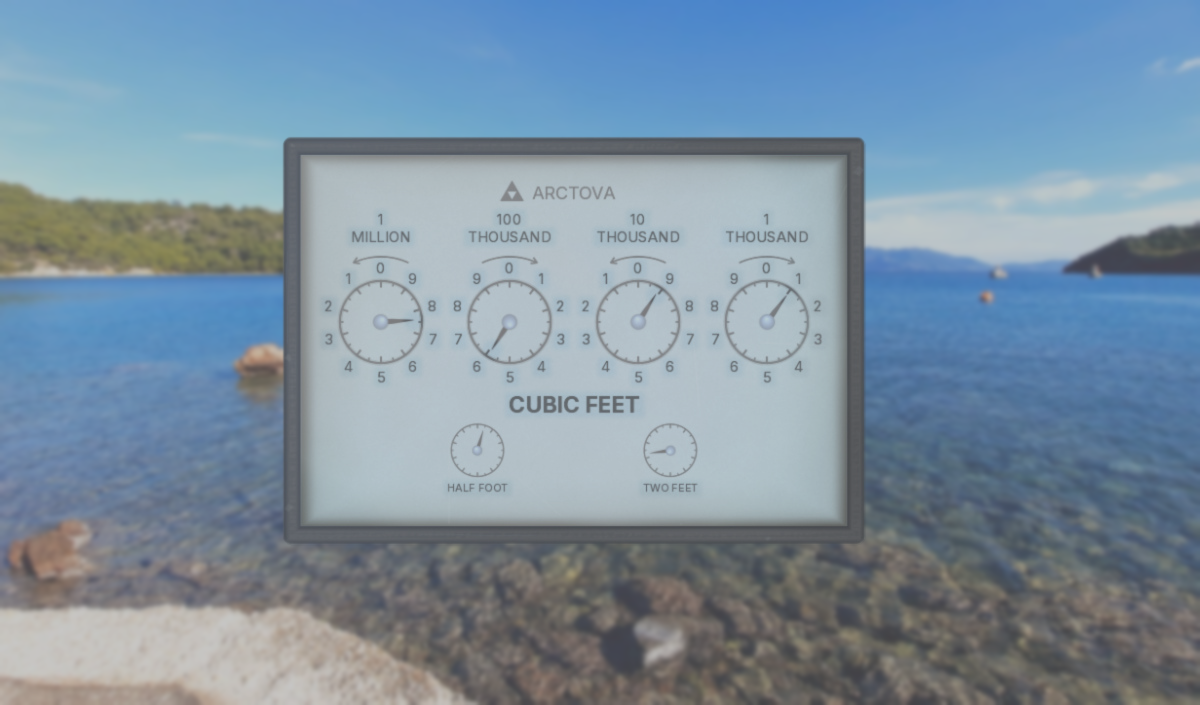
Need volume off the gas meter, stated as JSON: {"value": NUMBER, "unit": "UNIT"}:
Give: {"value": 759100, "unit": "ft³"}
